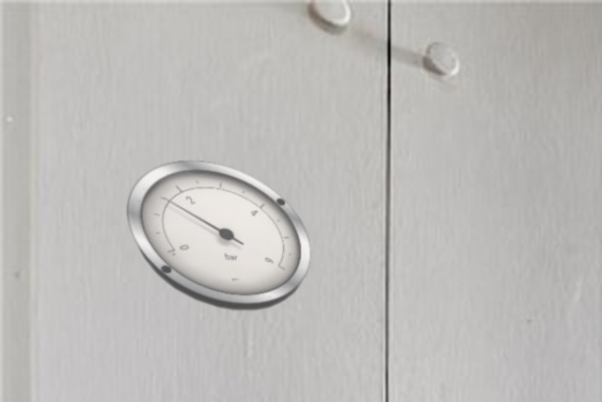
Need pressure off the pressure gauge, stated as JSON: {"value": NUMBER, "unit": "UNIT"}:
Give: {"value": 1.5, "unit": "bar"}
